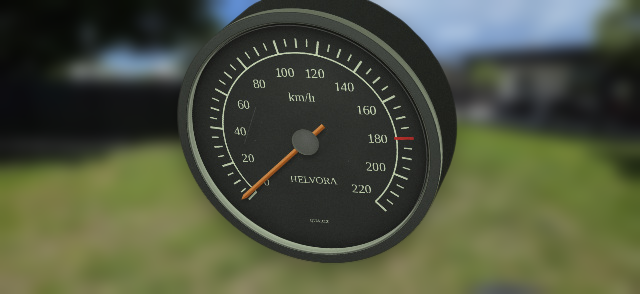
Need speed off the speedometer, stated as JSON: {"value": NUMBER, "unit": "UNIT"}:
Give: {"value": 2.5, "unit": "km/h"}
